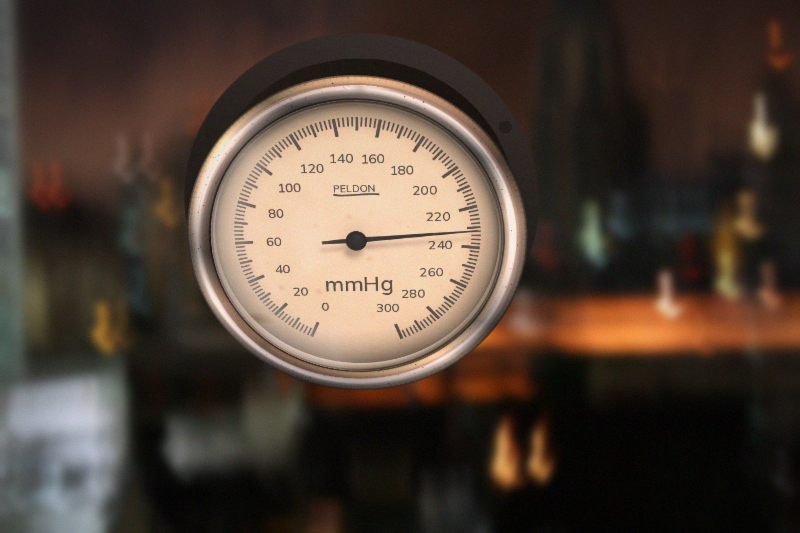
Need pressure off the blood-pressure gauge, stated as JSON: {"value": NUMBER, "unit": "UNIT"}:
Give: {"value": 230, "unit": "mmHg"}
